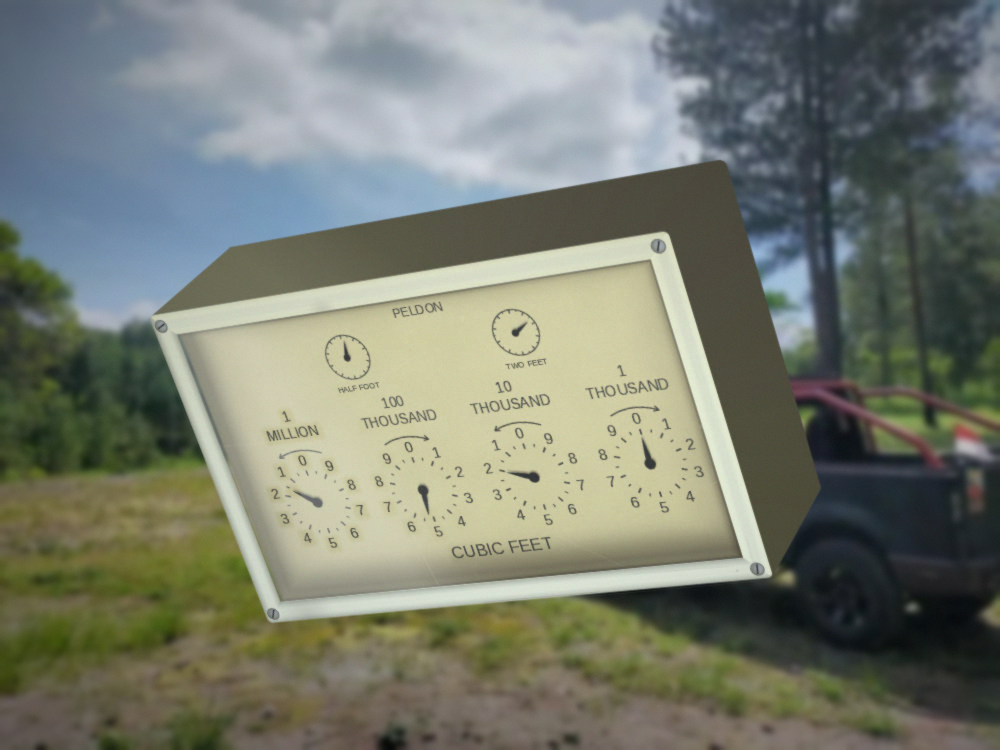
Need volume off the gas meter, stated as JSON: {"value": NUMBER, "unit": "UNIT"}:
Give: {"value": 152000, "unit": "ft³"}
